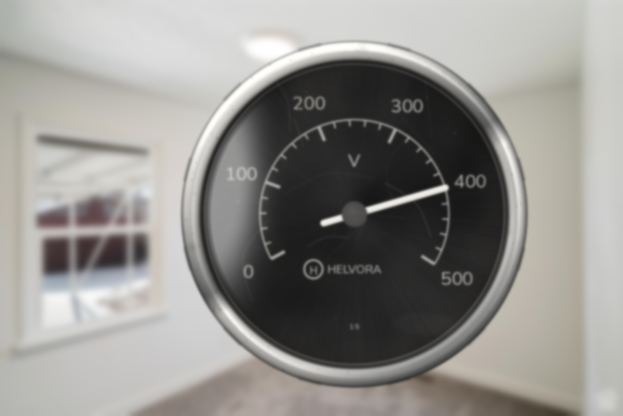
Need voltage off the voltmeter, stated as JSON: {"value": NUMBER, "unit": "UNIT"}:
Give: {"value": 400, "unit": "V"}
